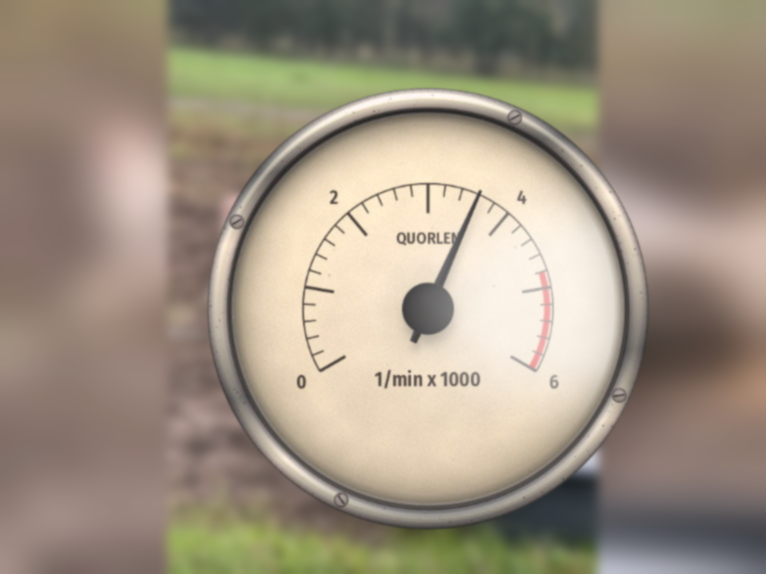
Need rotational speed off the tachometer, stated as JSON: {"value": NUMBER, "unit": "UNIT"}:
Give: {"value": 3600, "unit": "rpm"}
